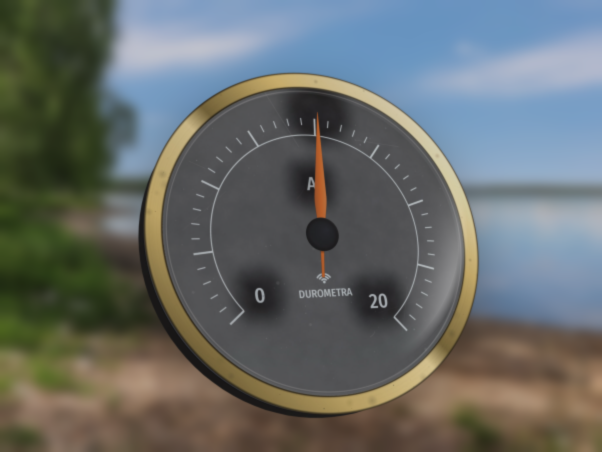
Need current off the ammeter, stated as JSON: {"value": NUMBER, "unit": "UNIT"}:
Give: {"value": 10, "unit": "A"}
